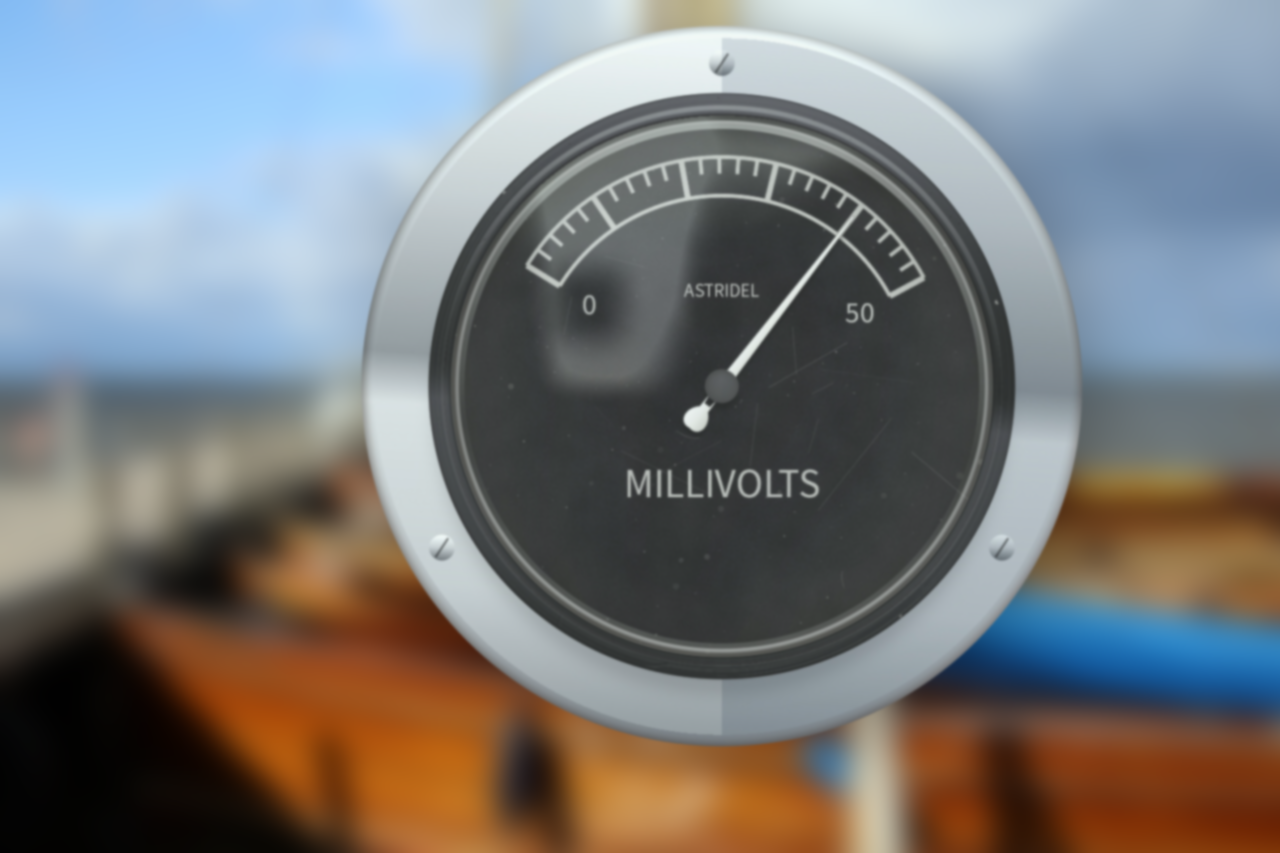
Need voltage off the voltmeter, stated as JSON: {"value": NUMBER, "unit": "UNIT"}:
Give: {"value": 40, "unit": "mV"}
